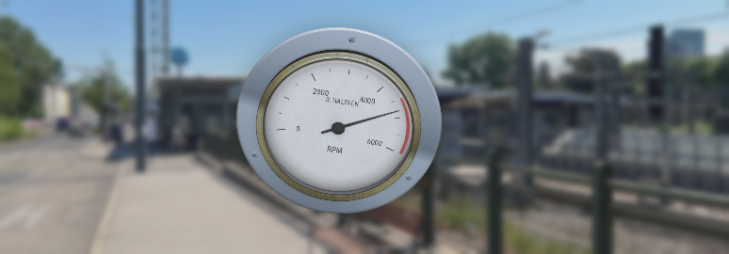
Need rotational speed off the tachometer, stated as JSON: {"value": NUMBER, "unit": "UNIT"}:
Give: {"value": 4750, "unit": "rpm"}
